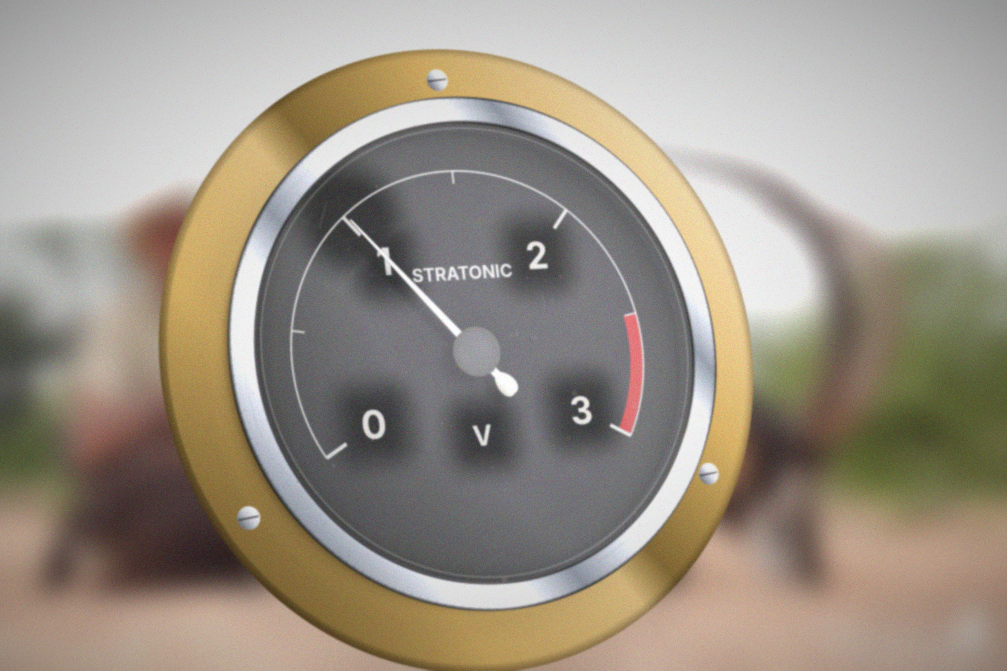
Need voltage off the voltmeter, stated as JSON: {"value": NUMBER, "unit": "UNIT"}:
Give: {"value": 1, "unit": "V"}
